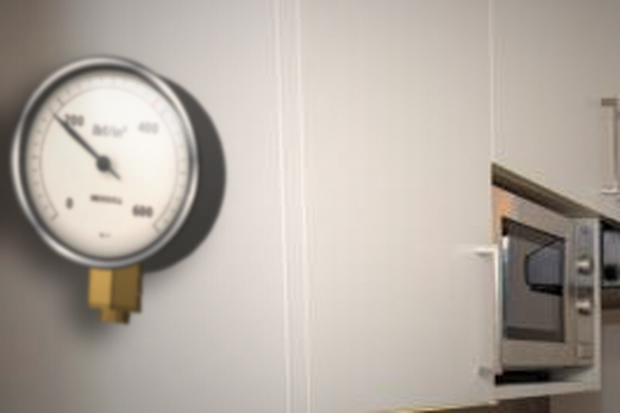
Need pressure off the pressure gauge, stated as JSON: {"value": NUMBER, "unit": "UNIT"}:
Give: {"value": 180, "unit": "psi"}
